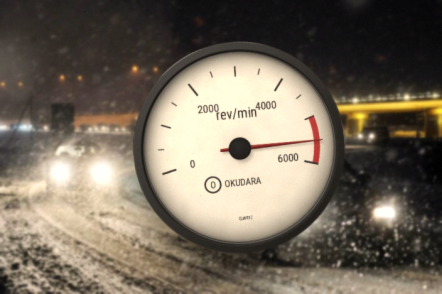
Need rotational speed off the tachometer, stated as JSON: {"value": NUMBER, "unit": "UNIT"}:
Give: {"value": 5500, "unit": "rpm"}
